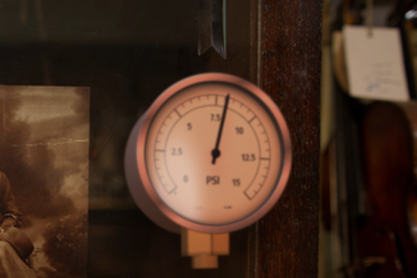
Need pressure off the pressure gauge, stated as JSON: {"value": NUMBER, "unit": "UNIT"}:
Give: {"value": 8, "unit": "psi"}
